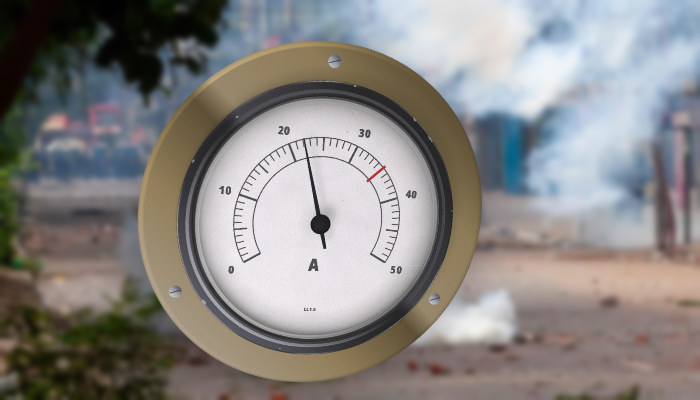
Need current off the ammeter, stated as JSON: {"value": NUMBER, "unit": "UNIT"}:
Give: {"value": 22, "unit": "A"}
